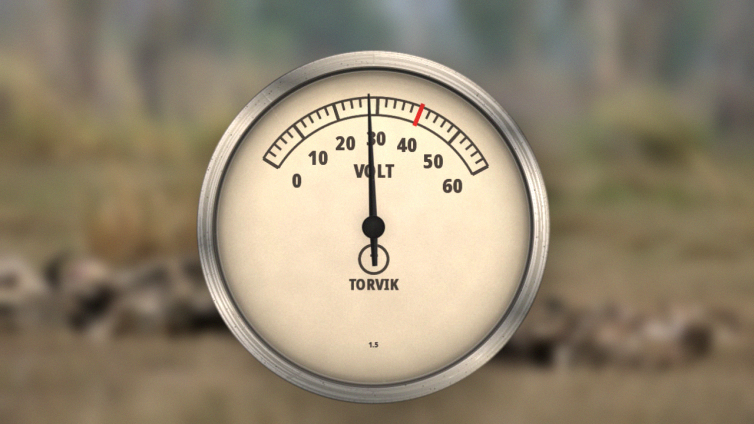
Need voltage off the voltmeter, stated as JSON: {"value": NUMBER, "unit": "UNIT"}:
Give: {"value": 28, "unit": "V"}
